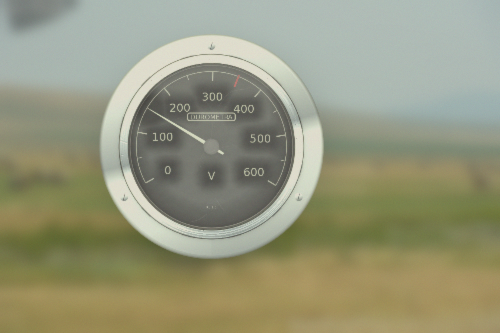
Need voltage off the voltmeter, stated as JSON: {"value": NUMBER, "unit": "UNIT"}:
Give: {"value": 150, "unit": "V"}
